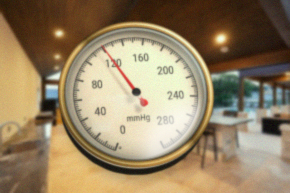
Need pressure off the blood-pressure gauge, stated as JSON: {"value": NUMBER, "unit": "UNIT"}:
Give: {"value": 120, "unit": "mmHg"}
